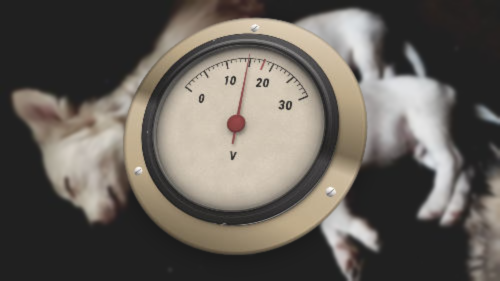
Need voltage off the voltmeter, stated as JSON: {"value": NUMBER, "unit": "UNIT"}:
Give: {"value": 15, "unit": "V"}
